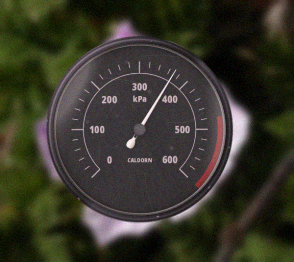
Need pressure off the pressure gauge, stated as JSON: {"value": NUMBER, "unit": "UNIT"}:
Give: {"value": 370, "unit": "kPa"}
